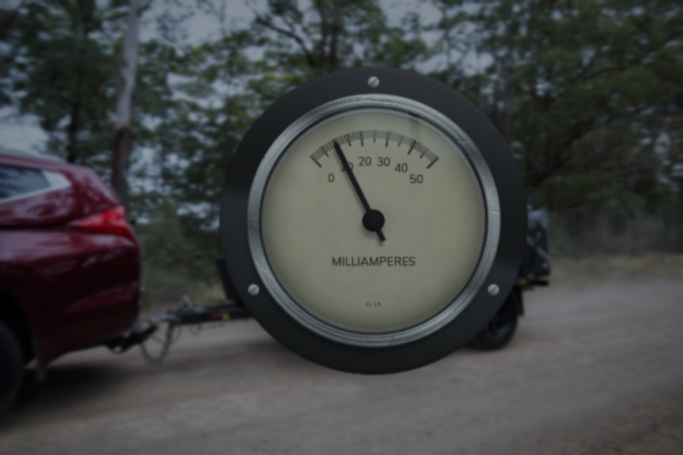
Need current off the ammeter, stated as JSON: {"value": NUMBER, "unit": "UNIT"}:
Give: {"value": 10, "unit": "mA"}
